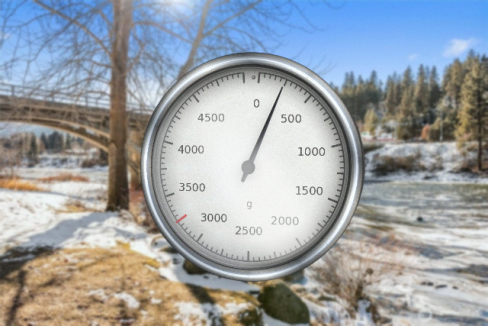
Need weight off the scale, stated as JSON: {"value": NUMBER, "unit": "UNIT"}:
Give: {"value": 250, "unit": "g"}
